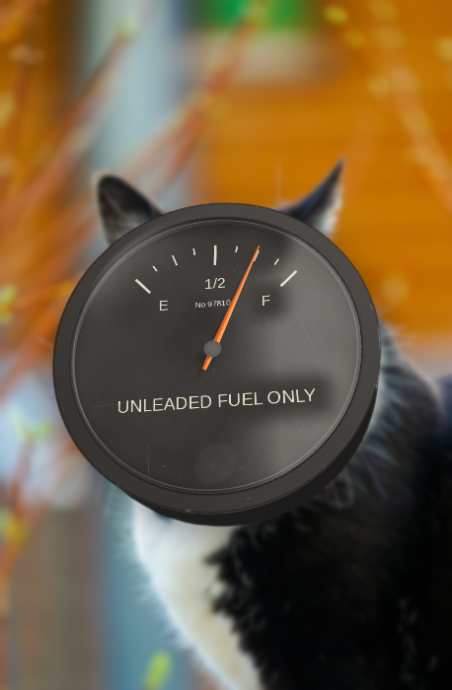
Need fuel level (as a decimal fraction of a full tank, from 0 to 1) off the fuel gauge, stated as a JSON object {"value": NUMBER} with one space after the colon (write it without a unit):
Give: {"value": 0.75}
